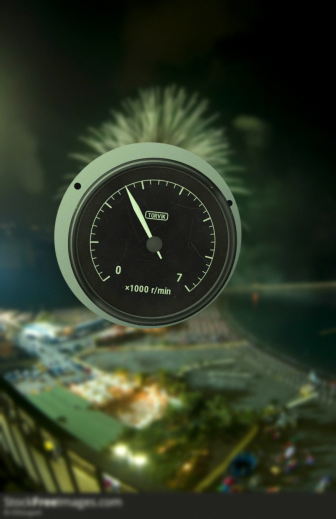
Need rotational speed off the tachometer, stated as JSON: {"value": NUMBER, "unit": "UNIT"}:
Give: {"value": 2600, "unit": "rpm"}
